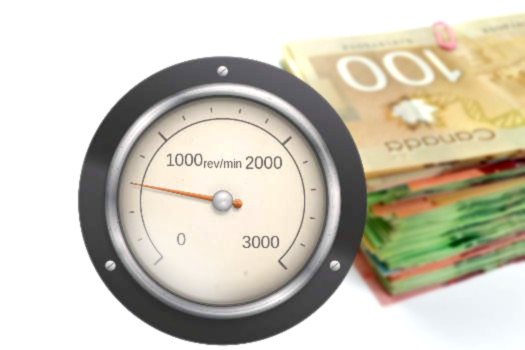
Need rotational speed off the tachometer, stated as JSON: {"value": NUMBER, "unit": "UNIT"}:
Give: {"value": 600, "unit": "rpm"}
